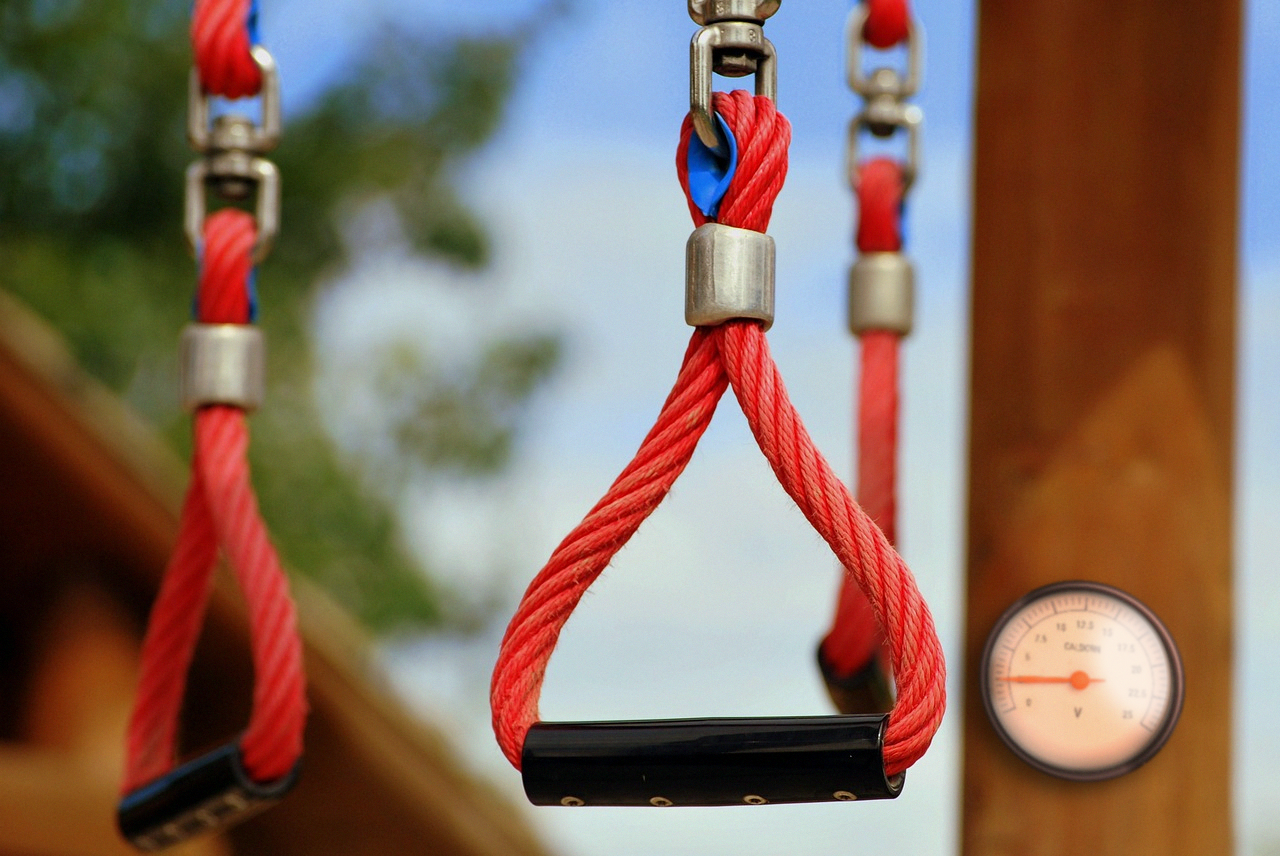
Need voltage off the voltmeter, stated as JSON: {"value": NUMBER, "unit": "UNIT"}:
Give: {"value": 2.5, "unit": "V"}
